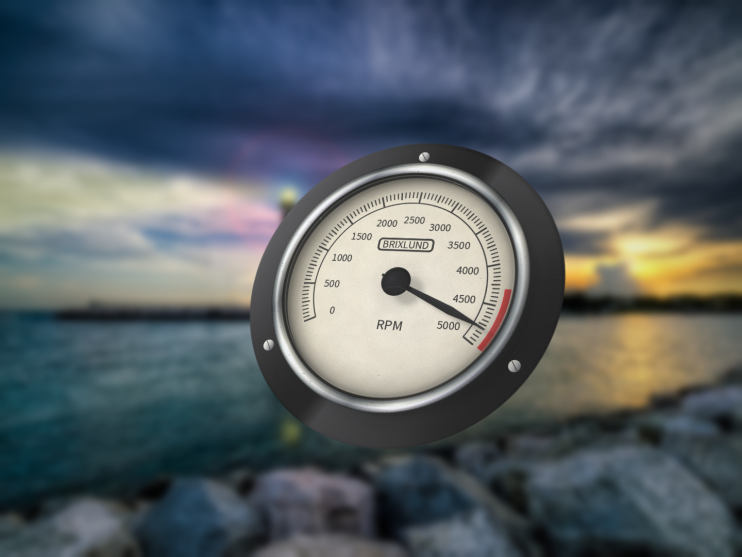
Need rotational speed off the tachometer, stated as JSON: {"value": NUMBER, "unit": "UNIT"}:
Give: {"value": 4800, "unit": "rpm"}
